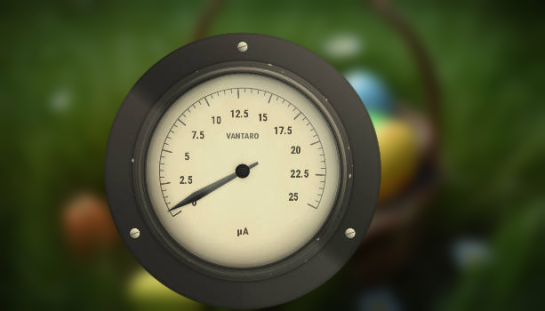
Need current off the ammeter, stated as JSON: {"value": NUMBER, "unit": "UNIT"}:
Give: {"value": 0.5, "unit": "µA"}
